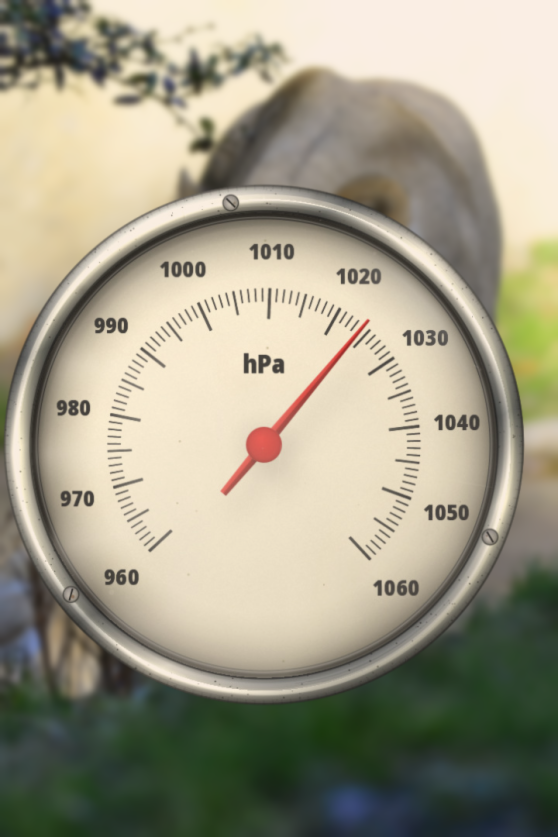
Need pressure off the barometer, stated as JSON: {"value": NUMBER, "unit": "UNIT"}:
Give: {"value": 1024, "unit": "hPa"}
